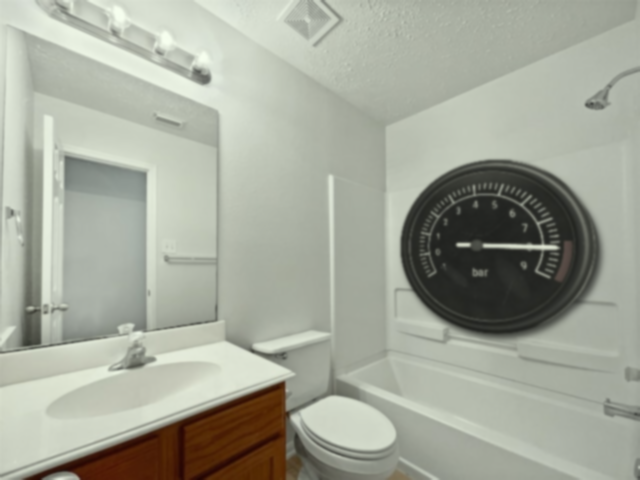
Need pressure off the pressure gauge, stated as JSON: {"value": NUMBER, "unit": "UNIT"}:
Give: {"value": 8, "unit": "bar"}
